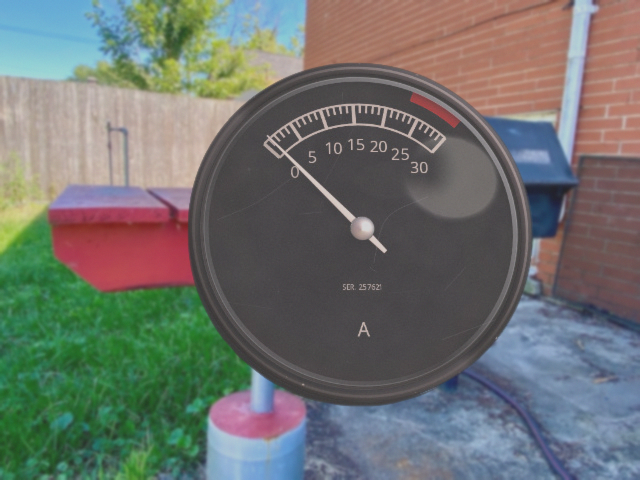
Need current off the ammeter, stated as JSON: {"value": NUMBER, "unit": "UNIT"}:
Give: {"value": 1, "unit": "A"}
